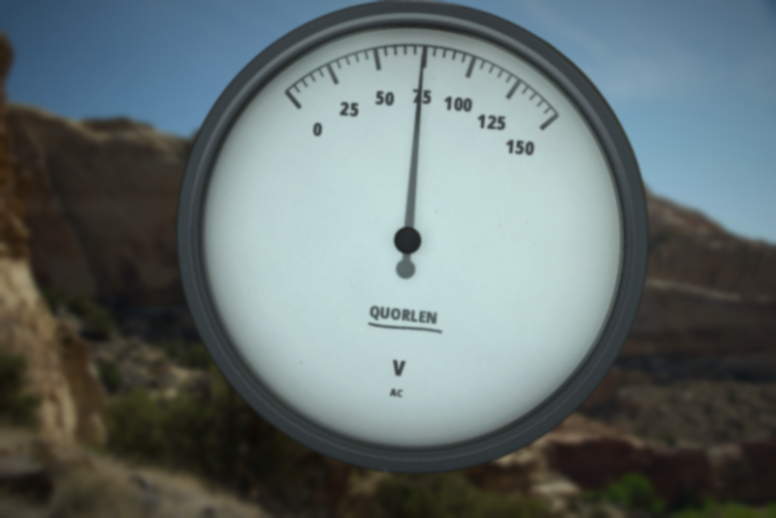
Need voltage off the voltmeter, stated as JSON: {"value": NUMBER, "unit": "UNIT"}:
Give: {"value": 75, "unit": "V"}
